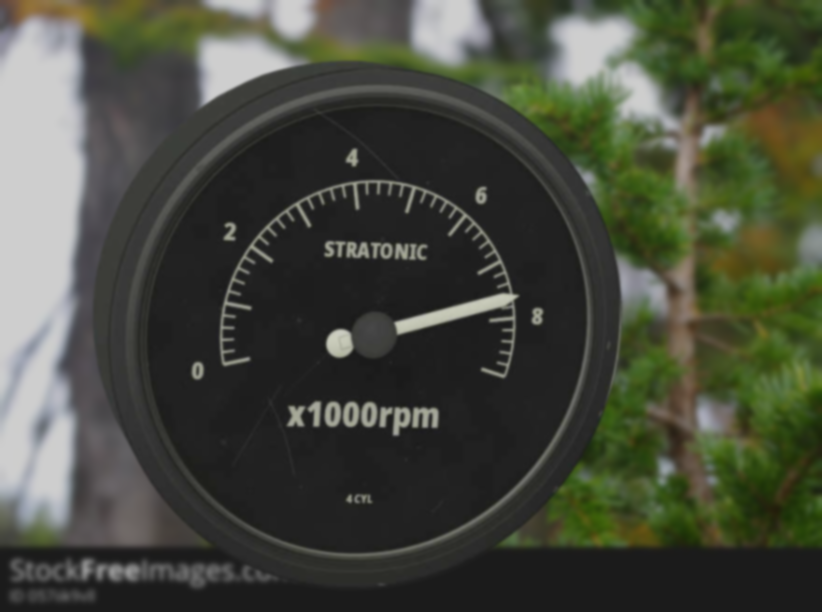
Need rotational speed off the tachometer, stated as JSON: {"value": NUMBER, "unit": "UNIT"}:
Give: {"value": 7600, "unit": "rpm"}
